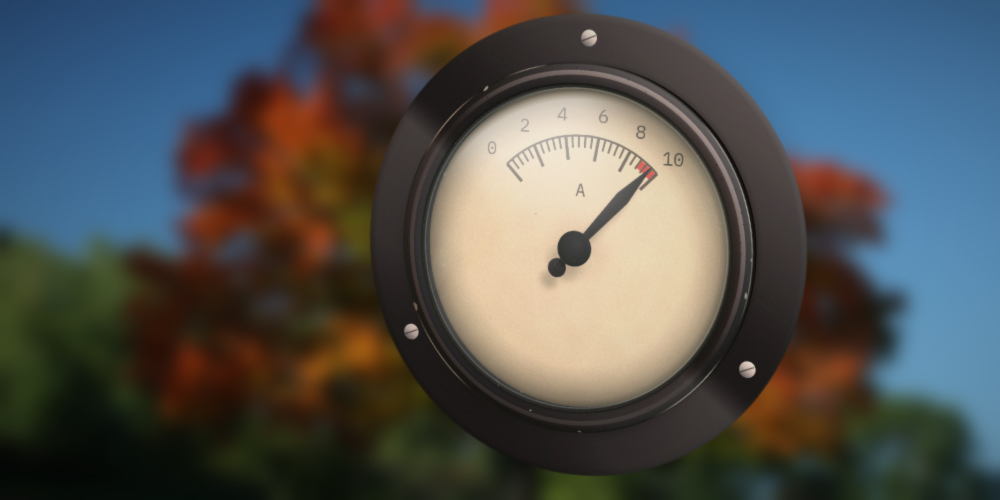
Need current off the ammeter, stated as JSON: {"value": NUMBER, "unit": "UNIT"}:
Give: {"value": 9.6, "unit": "A"}
